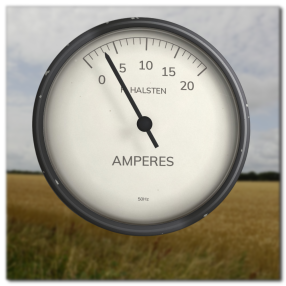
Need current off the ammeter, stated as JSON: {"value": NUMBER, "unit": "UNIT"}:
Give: {"value": 3, "unit": "A"}
